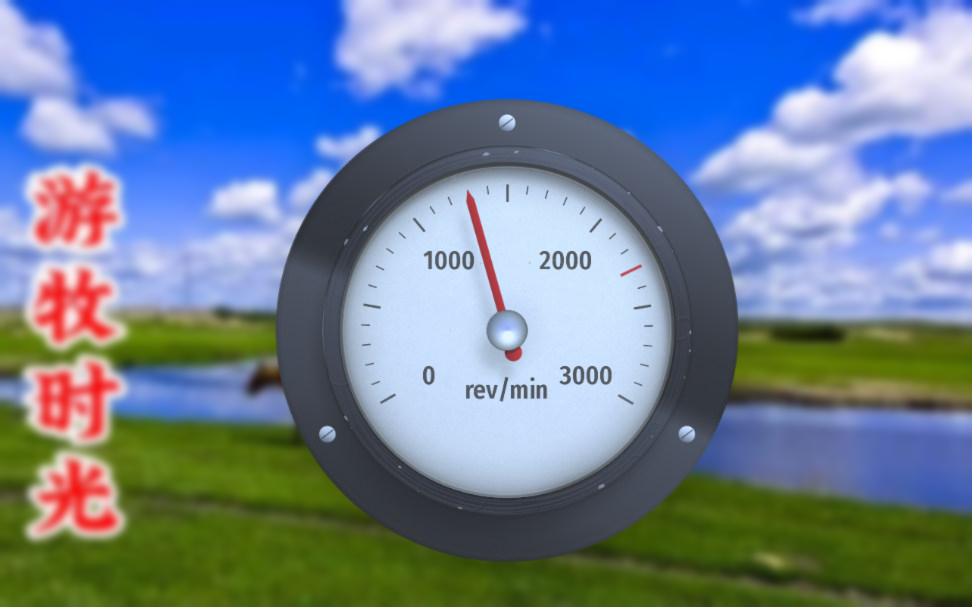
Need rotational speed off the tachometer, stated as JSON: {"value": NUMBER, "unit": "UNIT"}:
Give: {"value": 1300, "unit": "rpm"}
